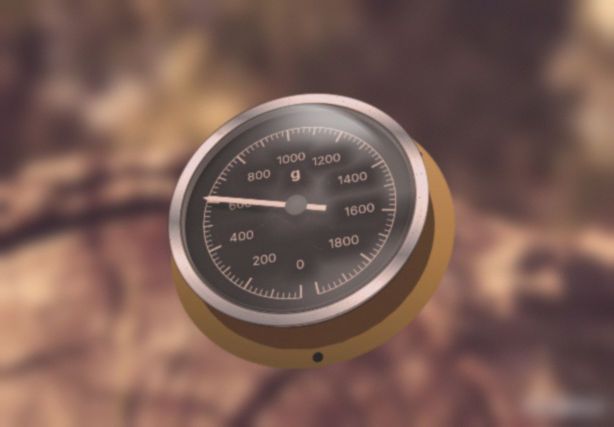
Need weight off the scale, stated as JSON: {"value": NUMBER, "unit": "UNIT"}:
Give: {"value": 600, "unit": "g"}
